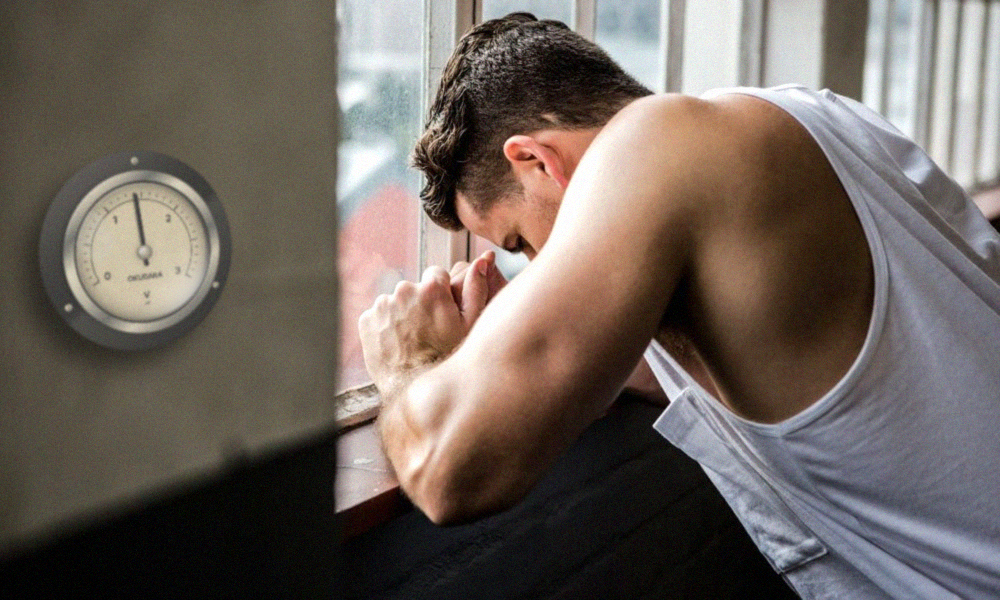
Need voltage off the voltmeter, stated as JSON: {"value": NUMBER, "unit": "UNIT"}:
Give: {"value": 1.4, "unit": "V"}
